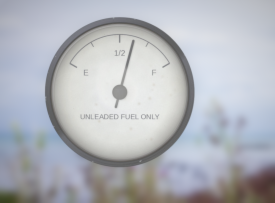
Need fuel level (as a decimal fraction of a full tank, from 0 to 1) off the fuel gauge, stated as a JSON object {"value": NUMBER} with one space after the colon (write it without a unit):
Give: {"value": 0.625}
